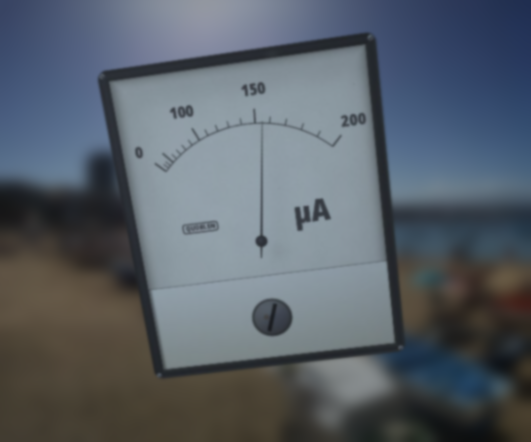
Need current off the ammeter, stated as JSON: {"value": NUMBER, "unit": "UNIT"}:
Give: {"value": 155, "unit": "µA"}
